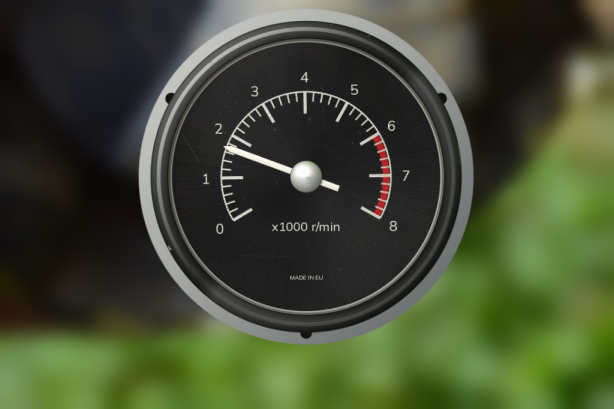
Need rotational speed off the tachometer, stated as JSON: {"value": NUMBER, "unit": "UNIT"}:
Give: {"value": 1700, "unit": "rpm"}
